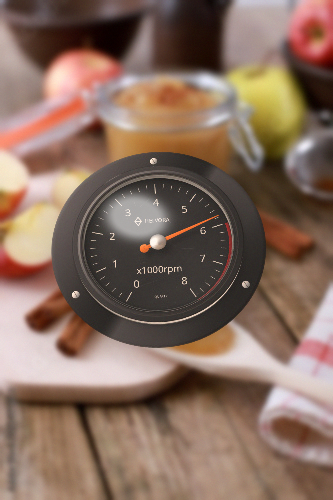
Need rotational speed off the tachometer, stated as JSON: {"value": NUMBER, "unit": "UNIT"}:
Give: {"value": 5800, "unit": "rpm"}
